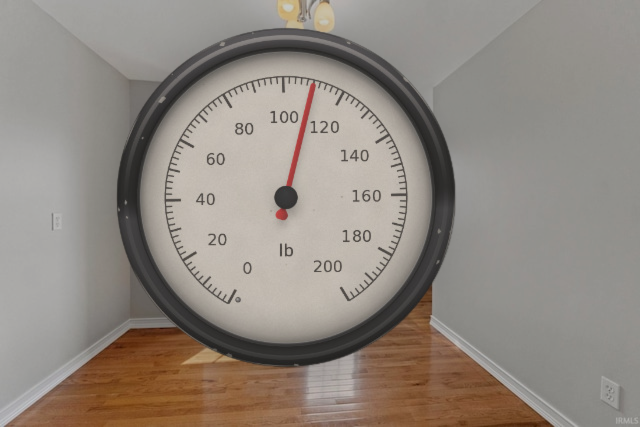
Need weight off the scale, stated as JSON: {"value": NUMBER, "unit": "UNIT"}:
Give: {"value": 110, "unit": "lb"}
